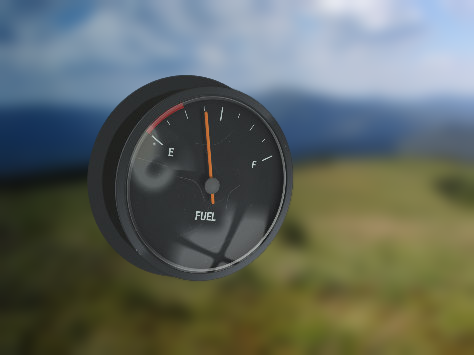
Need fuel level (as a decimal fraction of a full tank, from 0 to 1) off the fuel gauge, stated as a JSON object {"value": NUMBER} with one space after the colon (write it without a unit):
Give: {"value": 0.375}
